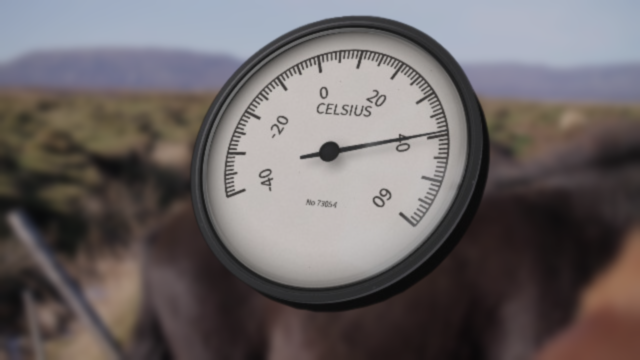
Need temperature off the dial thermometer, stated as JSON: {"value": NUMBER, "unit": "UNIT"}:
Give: {"value": 40, "unit": "°C"}
